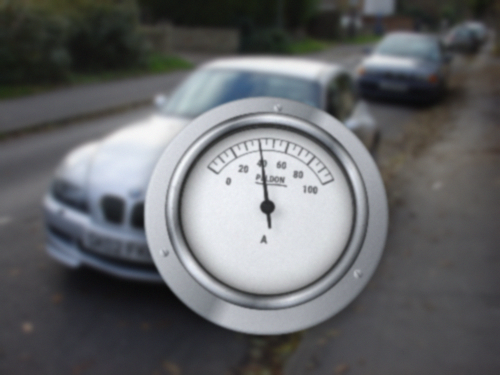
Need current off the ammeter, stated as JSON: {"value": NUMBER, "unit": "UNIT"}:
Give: {"value": 40, "unit": "A"}
